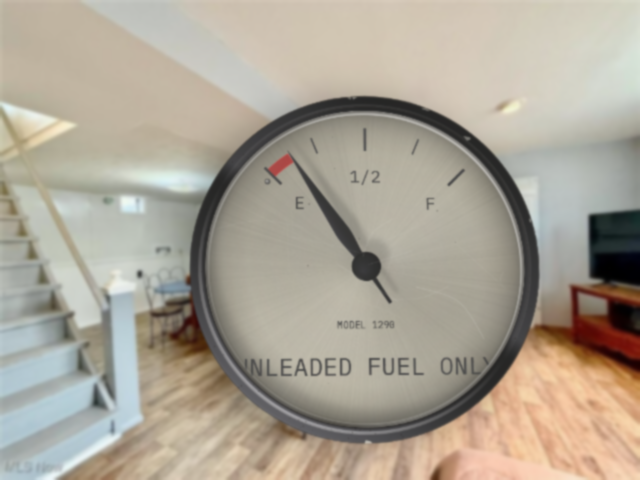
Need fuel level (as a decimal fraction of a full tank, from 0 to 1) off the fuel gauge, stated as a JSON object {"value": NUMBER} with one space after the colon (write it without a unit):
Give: {"value": 0.125}
